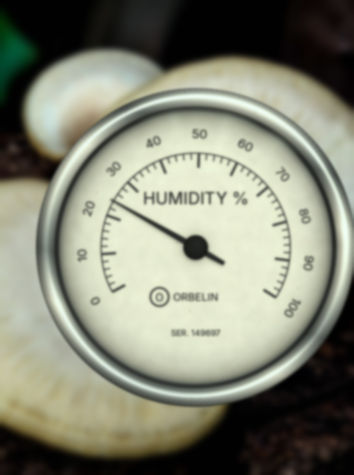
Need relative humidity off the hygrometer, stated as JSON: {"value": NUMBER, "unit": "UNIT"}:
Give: {"value": 24, "unit": "%"}
